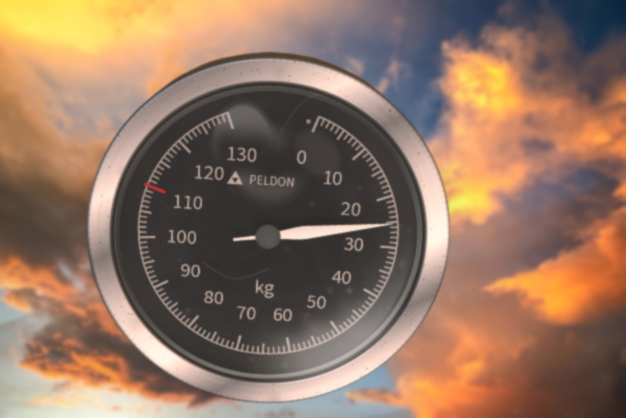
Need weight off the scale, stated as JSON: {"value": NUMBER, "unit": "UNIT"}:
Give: {"value": 25, "unit": "kg"}
